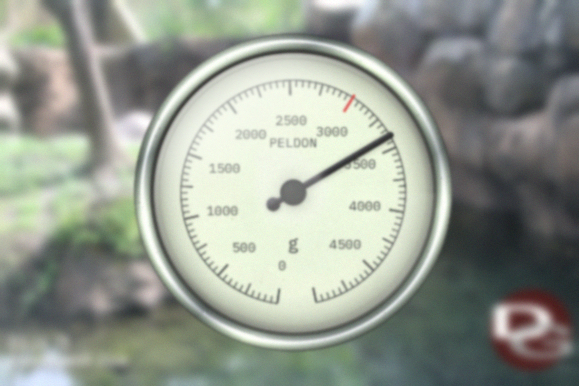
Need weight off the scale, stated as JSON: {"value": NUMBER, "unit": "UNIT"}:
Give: {"value": 3400, "unit": "g"}
